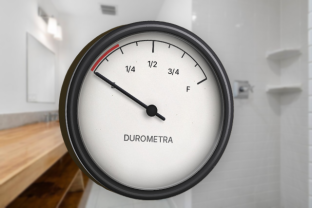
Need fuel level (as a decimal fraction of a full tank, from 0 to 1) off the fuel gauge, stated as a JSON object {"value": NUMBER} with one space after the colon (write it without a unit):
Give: {"value": 0}
